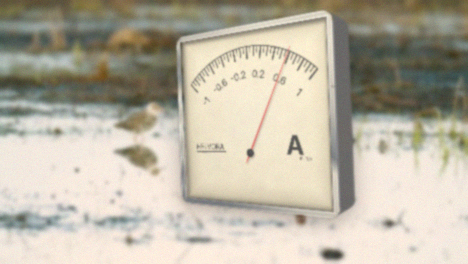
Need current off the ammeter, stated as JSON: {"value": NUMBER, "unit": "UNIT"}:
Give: {"value": 0.6, "unit": "A"}
